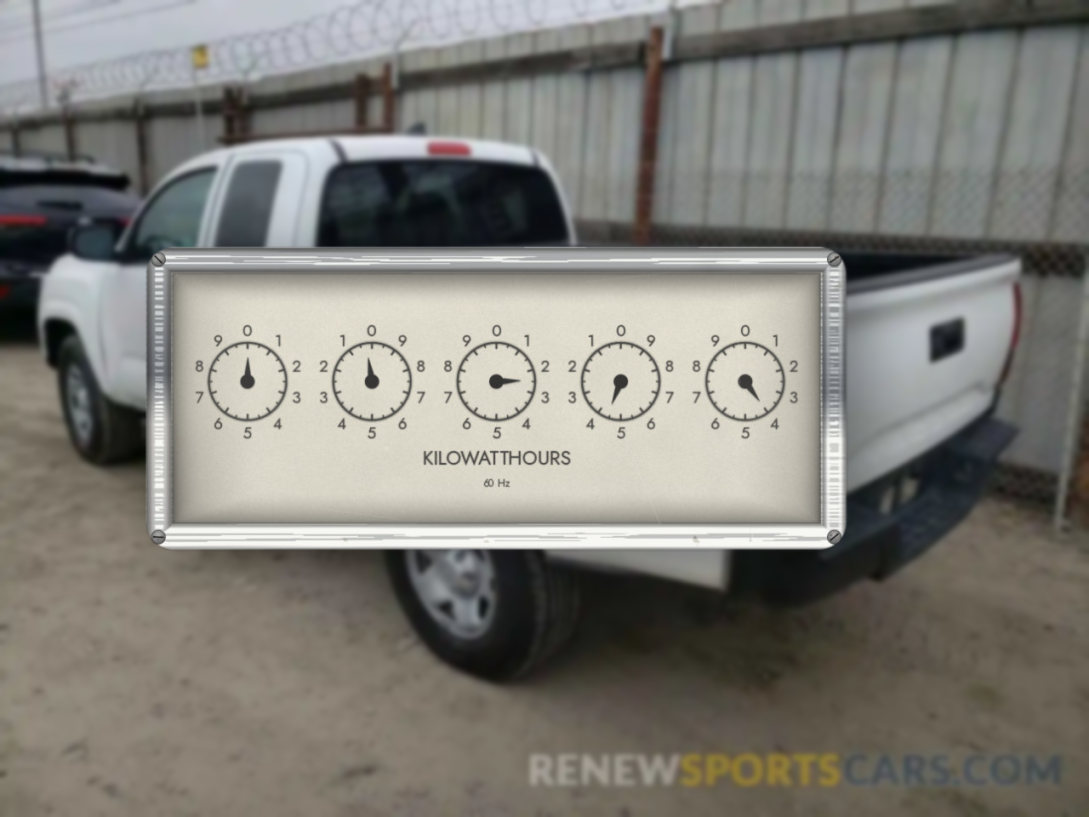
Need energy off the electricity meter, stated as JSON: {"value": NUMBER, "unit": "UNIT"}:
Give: {"value": 244, "unit": "kWh"}
